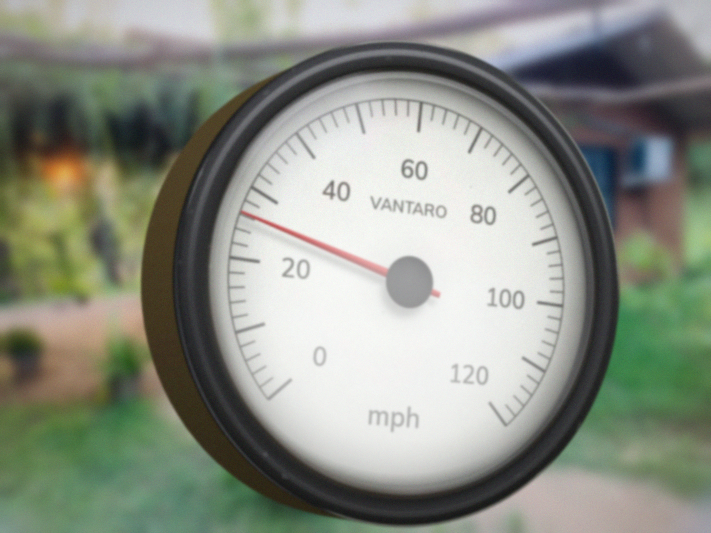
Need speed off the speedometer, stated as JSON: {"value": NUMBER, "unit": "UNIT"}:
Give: {"value": 26, "unit": "mph"}
